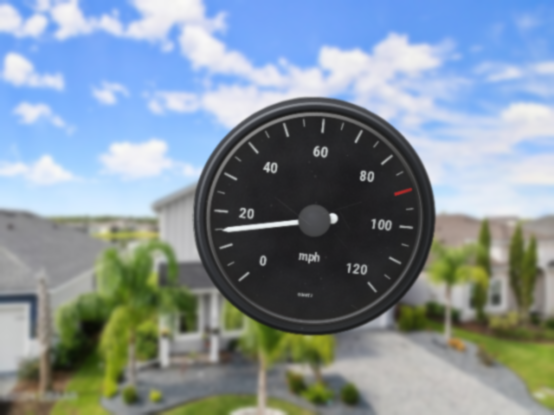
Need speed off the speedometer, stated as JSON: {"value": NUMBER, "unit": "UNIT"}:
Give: {"value": 15, "unit": "mph"}
